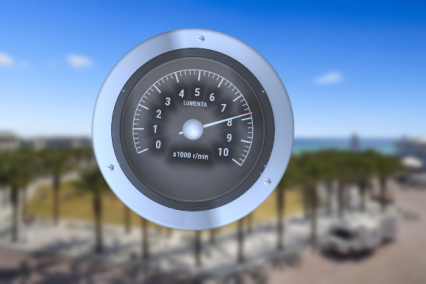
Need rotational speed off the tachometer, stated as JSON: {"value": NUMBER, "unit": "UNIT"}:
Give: {"value": 7800, "unit": "rpm"}
